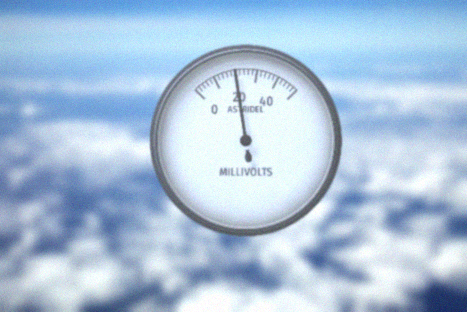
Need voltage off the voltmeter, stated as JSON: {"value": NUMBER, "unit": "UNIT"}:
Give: {"value": 20, "unit": "mV"}
